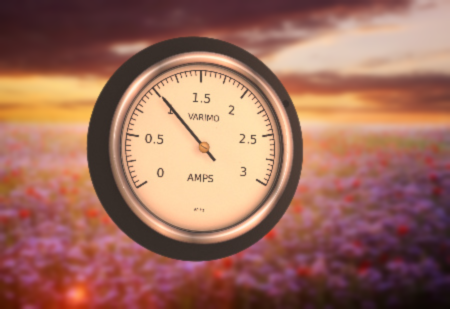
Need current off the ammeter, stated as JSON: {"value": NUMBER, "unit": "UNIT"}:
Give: {"value": 1, "unit": "A"}
